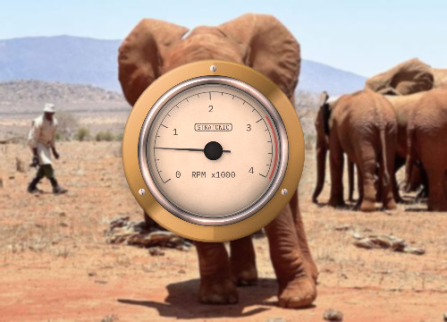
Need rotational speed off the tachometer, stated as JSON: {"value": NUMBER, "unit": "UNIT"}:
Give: {"value": 600, "unit": "rpm"}
